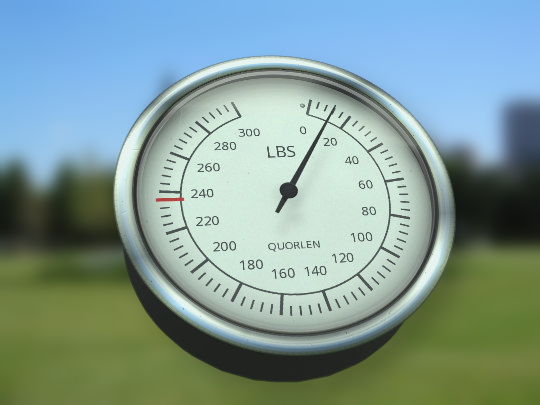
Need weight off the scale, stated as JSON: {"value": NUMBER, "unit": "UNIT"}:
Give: {"value": 12, "unit": "lb"}
